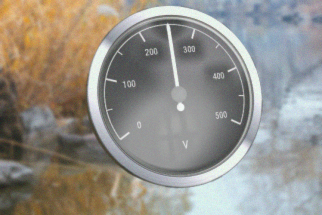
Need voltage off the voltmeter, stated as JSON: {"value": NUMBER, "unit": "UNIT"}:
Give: {"value": 250, "unit": "V"}
